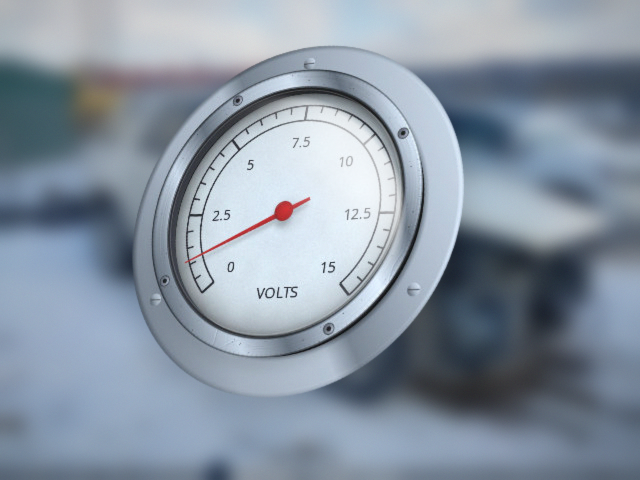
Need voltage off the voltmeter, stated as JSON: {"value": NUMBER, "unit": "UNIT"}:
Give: {"value": 1, "unit": "V"}
